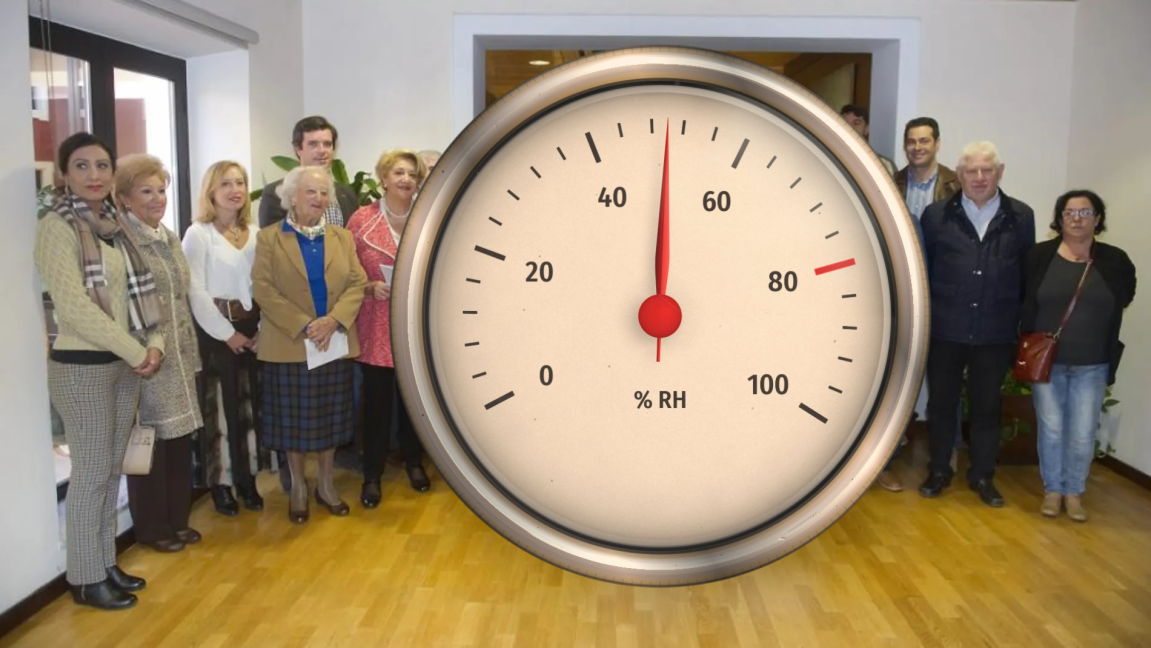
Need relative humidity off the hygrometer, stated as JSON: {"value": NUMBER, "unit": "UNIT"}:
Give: {"value": 50, "unit": "%"}
